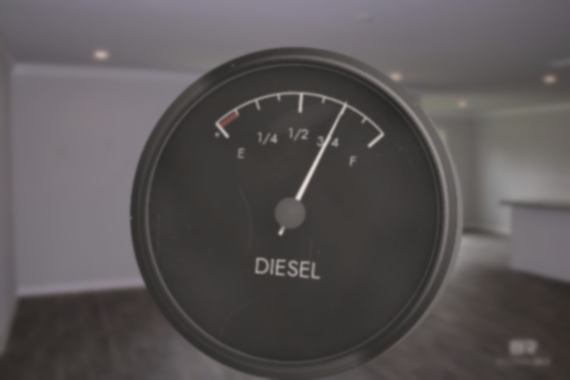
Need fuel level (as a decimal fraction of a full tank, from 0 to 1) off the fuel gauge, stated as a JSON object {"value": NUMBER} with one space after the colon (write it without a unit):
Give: {"value": 0.75}
